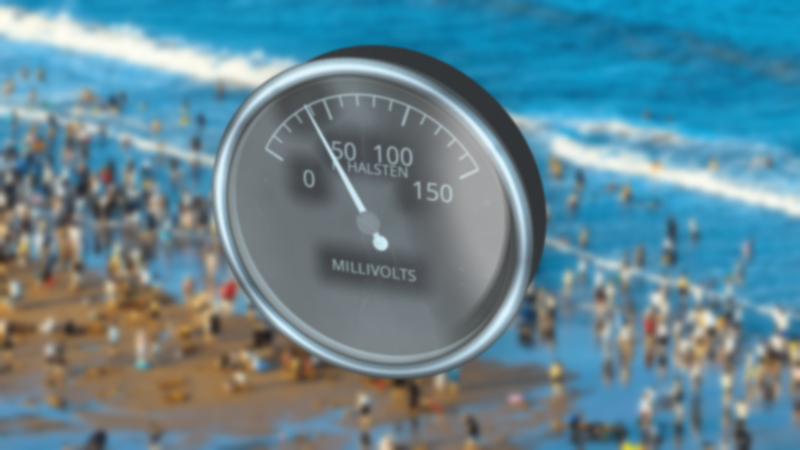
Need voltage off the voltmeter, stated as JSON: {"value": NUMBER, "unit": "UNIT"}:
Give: {"value": 40, "unit": "mV"}
